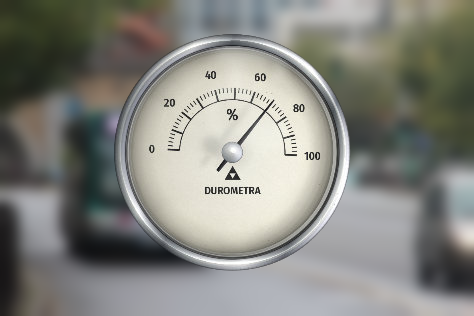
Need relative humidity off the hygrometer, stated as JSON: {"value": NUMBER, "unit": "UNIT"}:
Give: {"value": 70, "unit": "%"}
